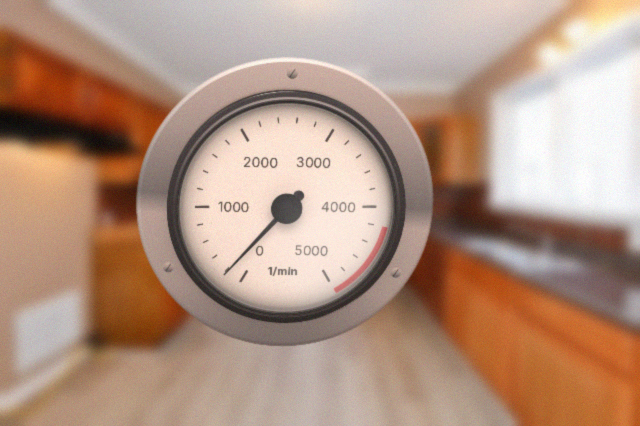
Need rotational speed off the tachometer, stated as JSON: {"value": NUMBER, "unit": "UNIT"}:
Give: {"value": 200, "unit": "rpm"}
